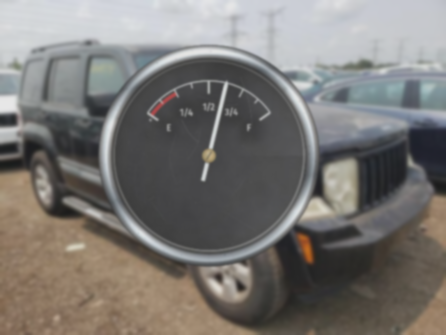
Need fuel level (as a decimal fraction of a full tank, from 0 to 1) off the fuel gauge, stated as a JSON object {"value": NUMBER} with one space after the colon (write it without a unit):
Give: {"value": 0.625}
